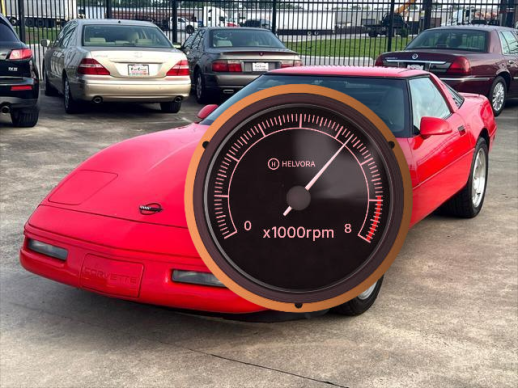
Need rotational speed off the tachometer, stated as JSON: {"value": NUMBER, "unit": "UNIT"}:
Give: {"value": 5300, "unit": "rpm"}
